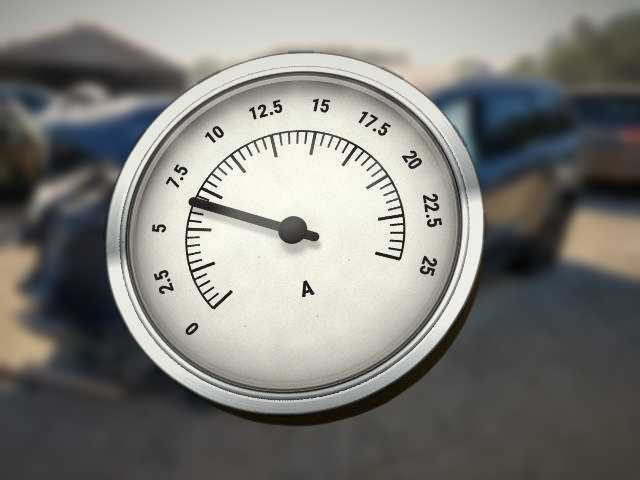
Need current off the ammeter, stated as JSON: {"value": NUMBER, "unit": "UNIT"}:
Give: {"value": 6.5, "unit": "A"}
